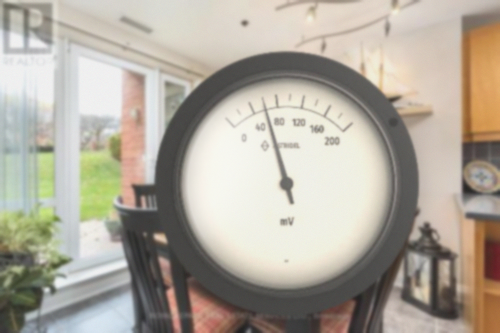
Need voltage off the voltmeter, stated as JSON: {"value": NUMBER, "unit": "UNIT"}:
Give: {"value": 60, "unit": "mV"}
